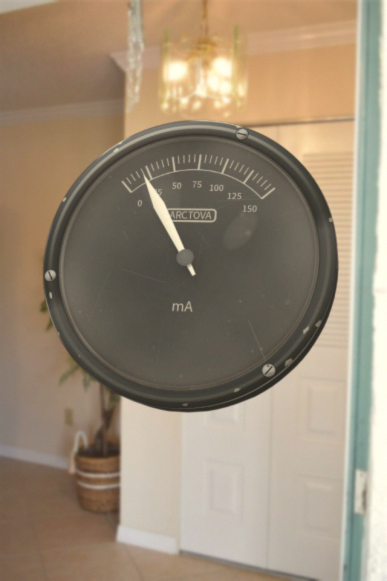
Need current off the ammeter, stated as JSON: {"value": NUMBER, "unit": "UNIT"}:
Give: {"value": 20, "unit": "mA"}
